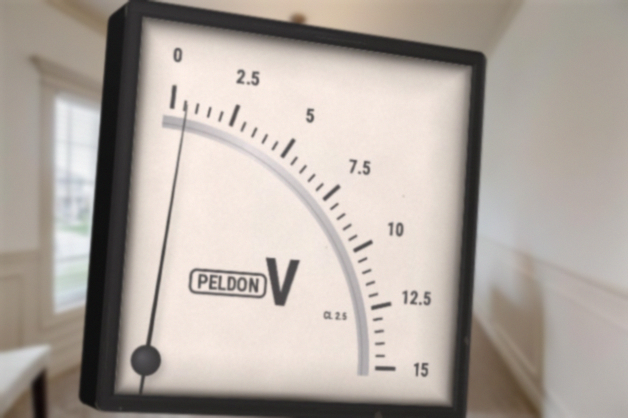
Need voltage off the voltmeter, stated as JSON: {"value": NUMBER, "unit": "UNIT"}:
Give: {"value": 0.5, "unit": "V"}
